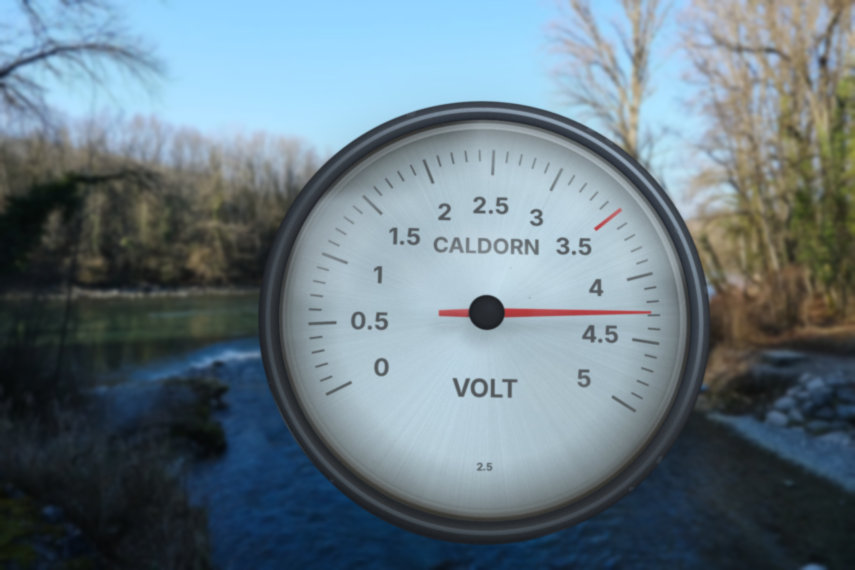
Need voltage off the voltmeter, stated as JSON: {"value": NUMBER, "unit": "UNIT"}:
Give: {"value": 4.3, "unit": "V"}
